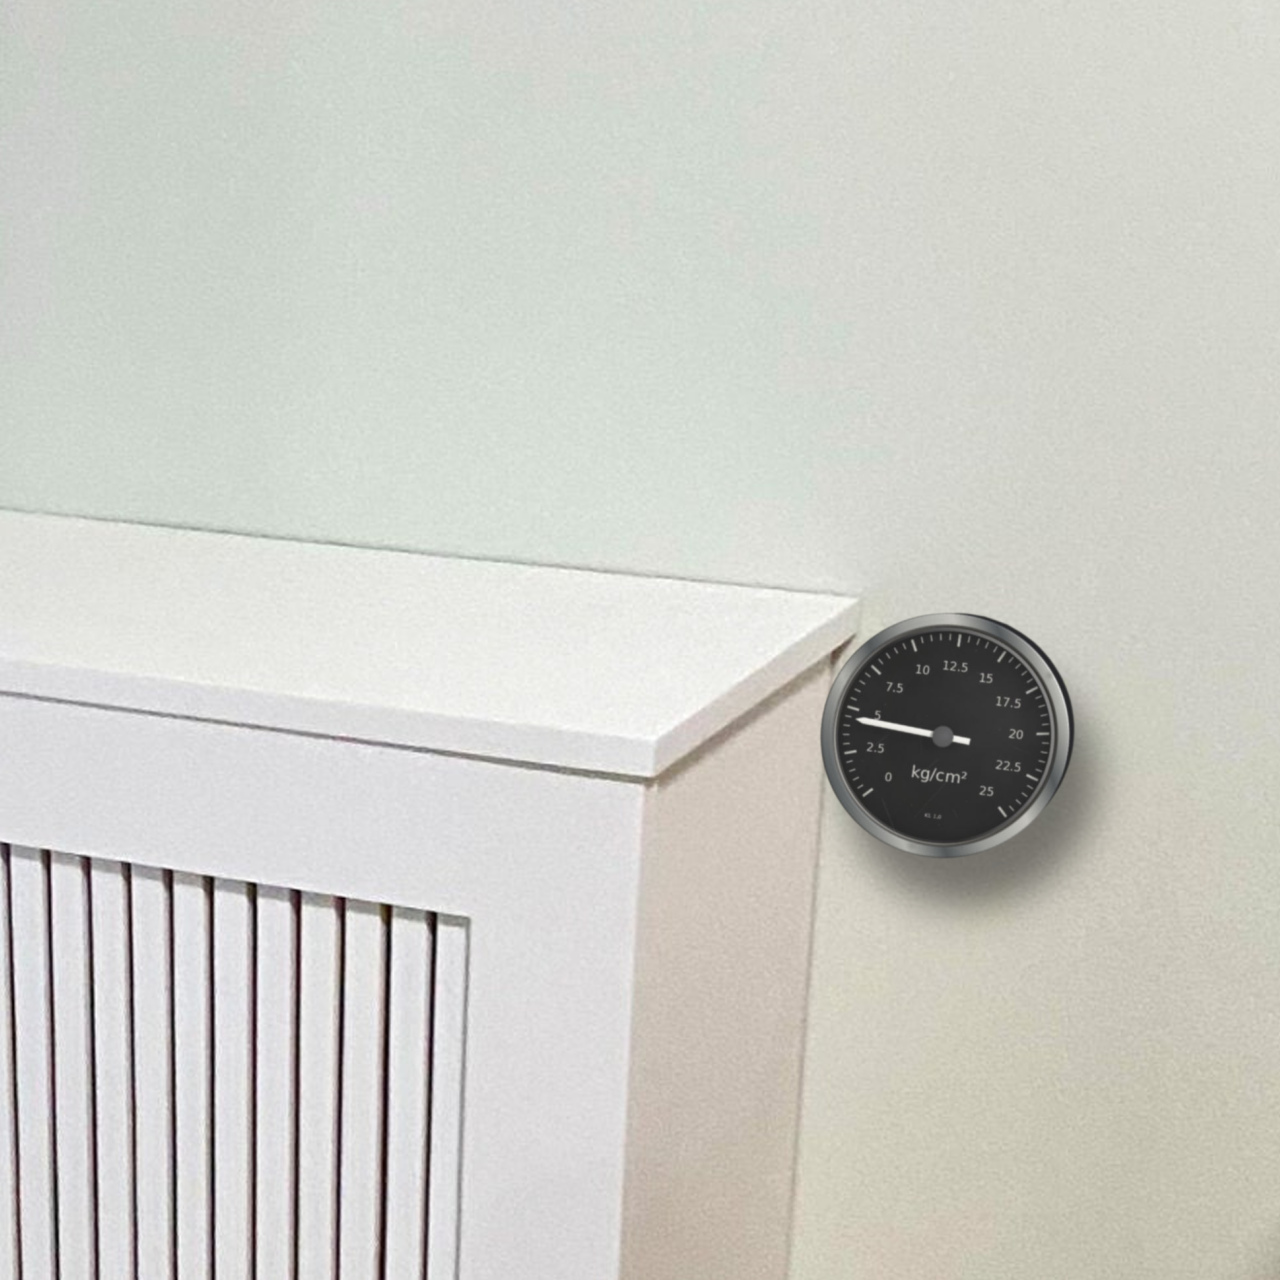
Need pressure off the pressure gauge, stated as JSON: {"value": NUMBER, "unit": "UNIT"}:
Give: {"value": 4.5, "unit": "kg/cm²"}
